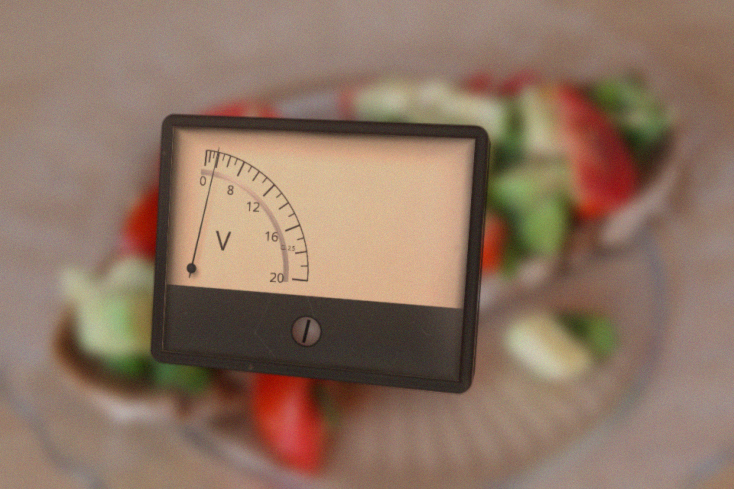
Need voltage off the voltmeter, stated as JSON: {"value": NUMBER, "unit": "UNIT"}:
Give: {"value": 4, "unit": "V"}
